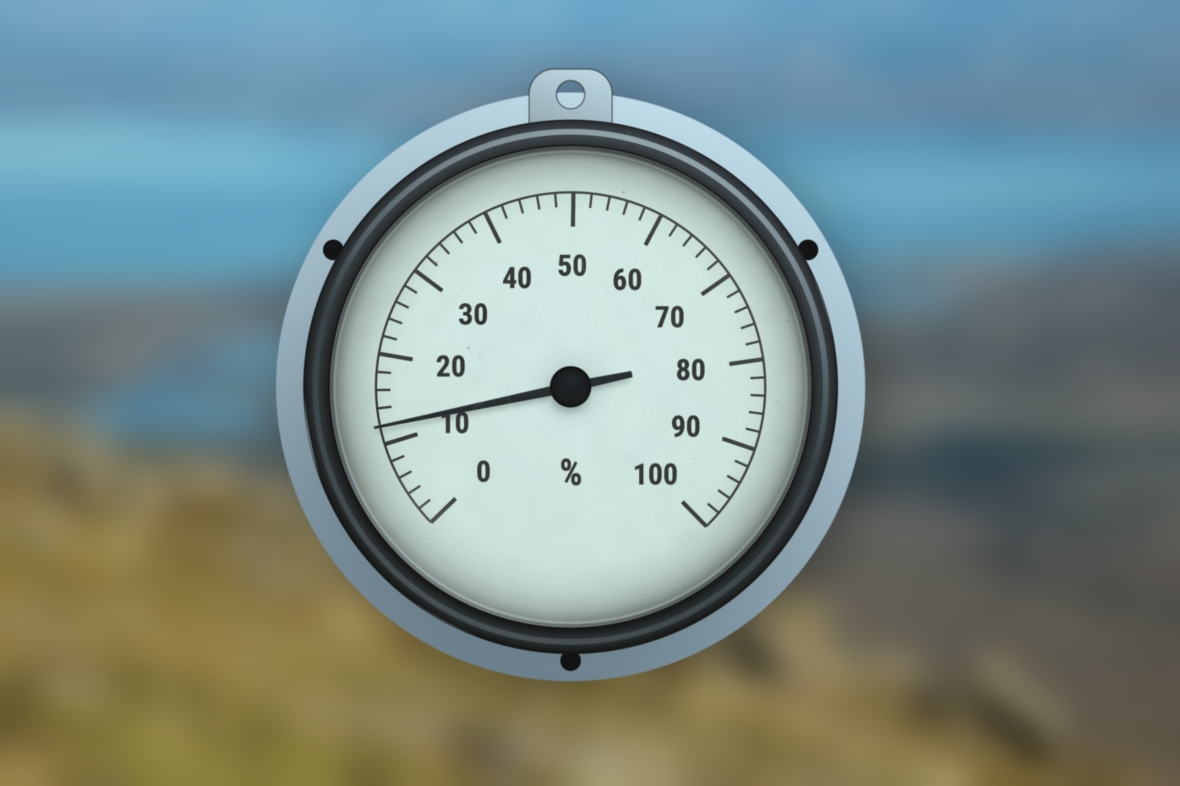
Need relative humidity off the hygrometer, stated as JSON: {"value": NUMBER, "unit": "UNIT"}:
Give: {"value": 12, "unit": "%"}
